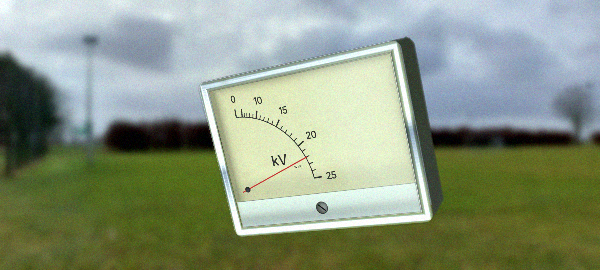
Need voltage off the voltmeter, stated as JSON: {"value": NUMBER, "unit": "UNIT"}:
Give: {"value": 22, "unit": "kV"}
